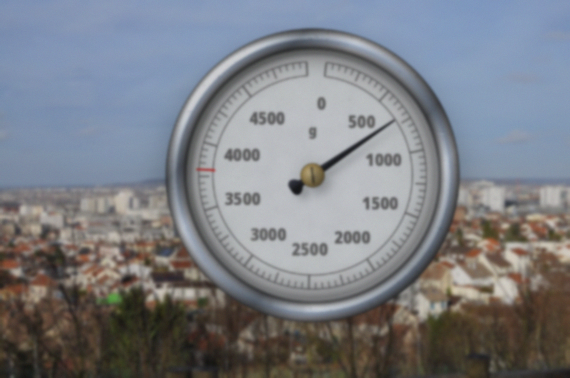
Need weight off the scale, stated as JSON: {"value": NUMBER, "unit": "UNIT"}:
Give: {"value": 700, "unit": "g"}
